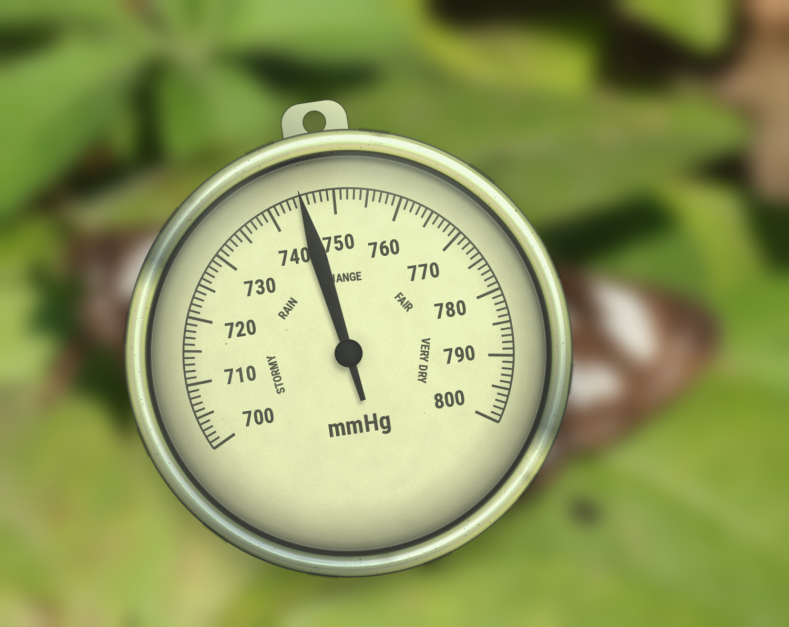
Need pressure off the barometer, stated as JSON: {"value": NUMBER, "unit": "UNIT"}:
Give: {"value": 745, "unit": "mmHg"}
